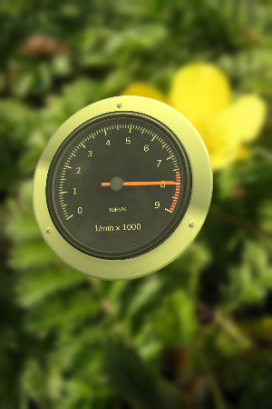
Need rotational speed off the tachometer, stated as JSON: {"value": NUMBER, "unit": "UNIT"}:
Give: {"value": 8000, "unit": "rpm"}
